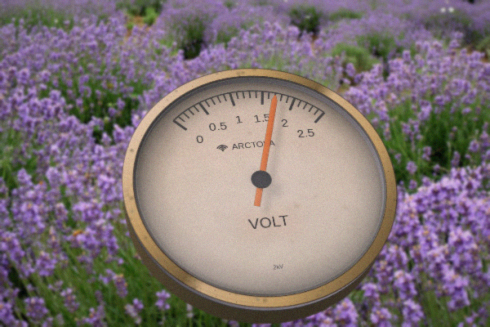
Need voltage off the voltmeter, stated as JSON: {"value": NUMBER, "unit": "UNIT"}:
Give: {"value": 1.7, "unit": "V"}
